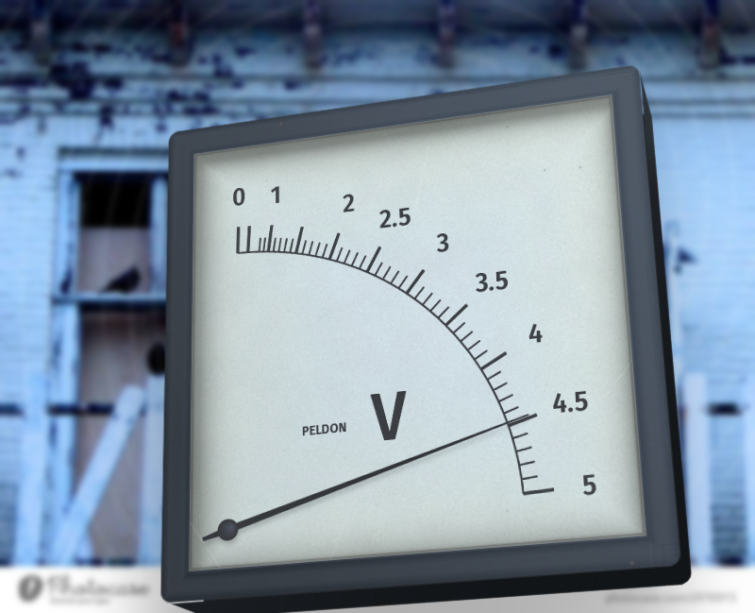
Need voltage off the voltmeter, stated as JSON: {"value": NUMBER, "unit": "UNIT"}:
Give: {"value": 4.5, "unit": "V"}
